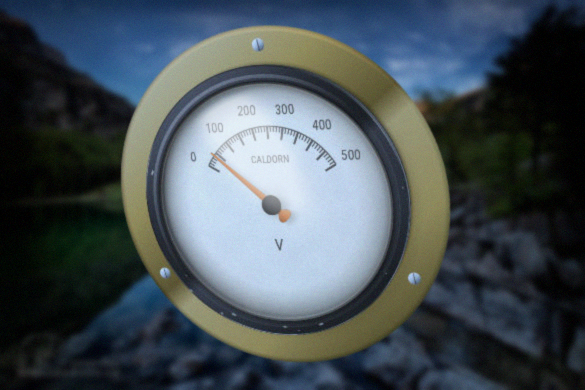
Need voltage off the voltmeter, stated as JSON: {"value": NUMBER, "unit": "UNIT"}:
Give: {"value": 50, "unit": "V"}
